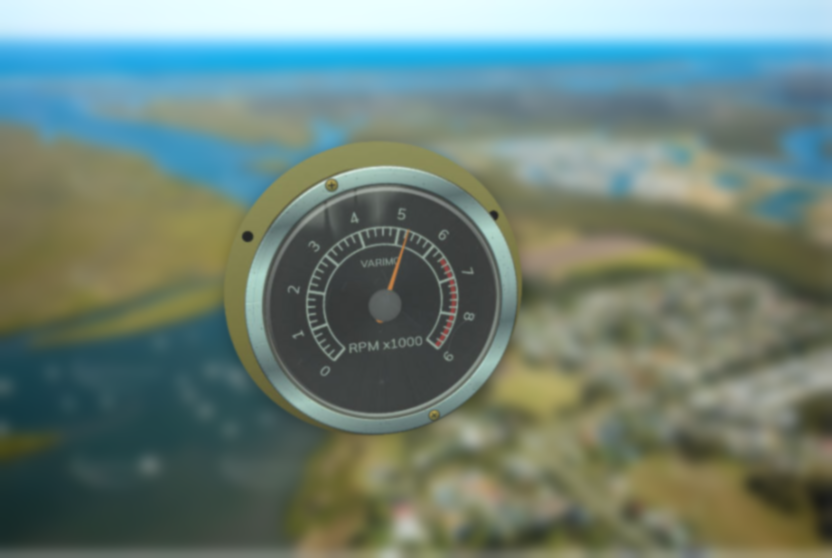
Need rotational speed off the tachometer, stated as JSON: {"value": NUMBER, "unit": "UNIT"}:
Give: {"value": 5200, "unit": "rpm"}
